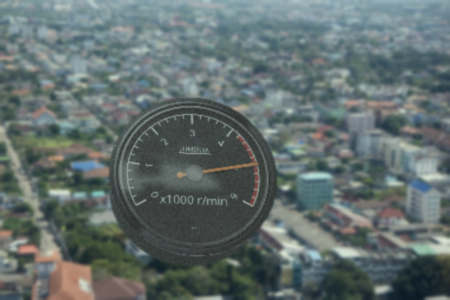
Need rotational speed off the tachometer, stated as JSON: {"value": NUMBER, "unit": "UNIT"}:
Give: {"value": 5000, "unit": "rpm"}
